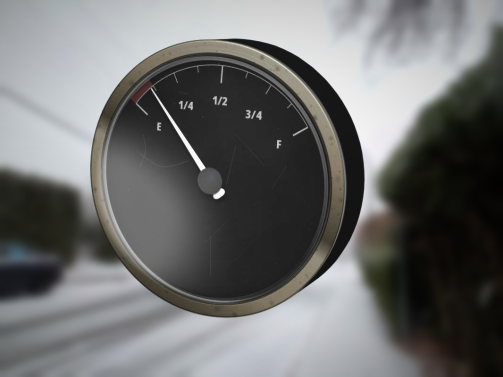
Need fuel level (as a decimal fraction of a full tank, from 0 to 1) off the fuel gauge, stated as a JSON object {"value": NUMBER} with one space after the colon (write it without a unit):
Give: {"value": 0.125}
